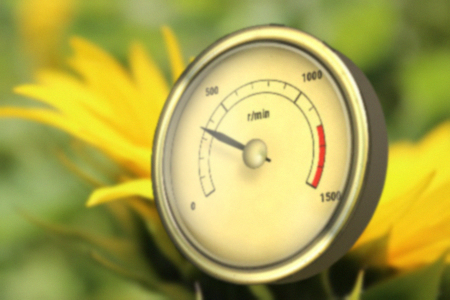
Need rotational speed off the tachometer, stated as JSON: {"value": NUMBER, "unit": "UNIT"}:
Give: {"value": 350, "unit": "rpm"}
